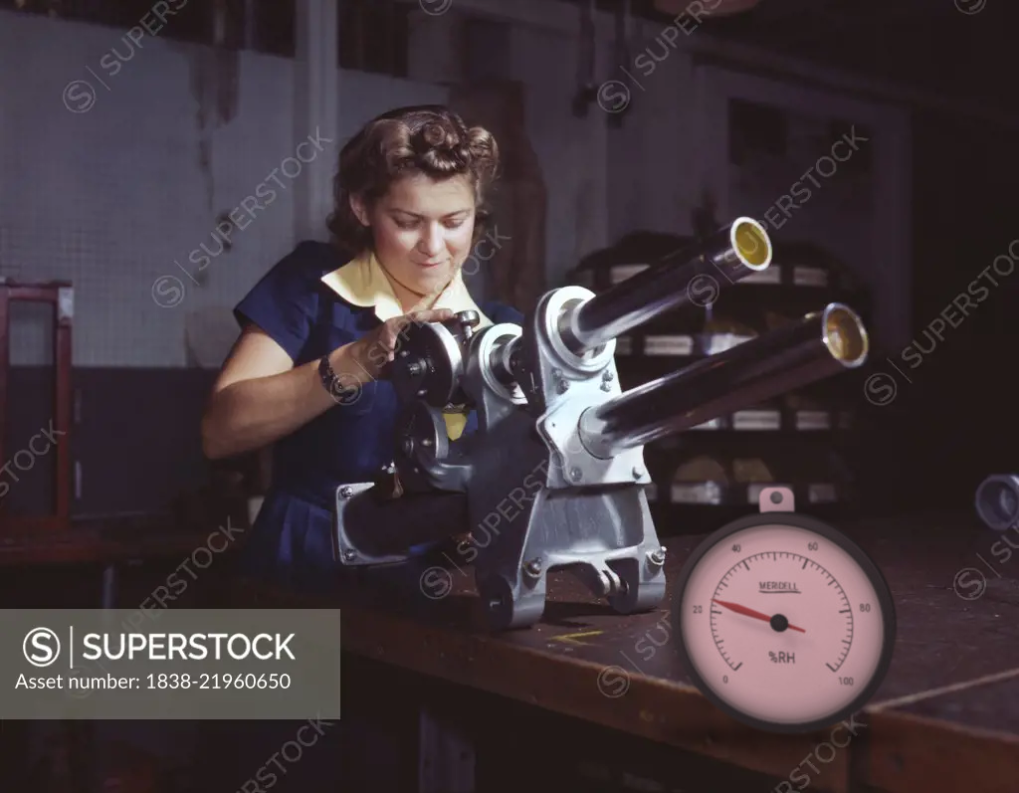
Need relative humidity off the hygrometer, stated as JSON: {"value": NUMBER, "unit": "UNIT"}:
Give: {"value": 24, "unit": "%"}
